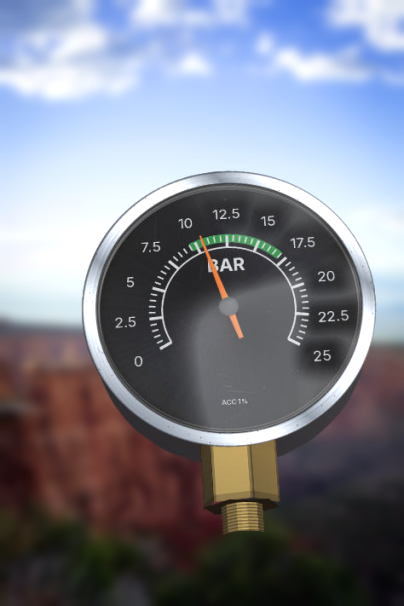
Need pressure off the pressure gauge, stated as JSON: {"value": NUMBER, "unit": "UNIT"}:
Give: {"value": 10.5, "unit": "bar"}
